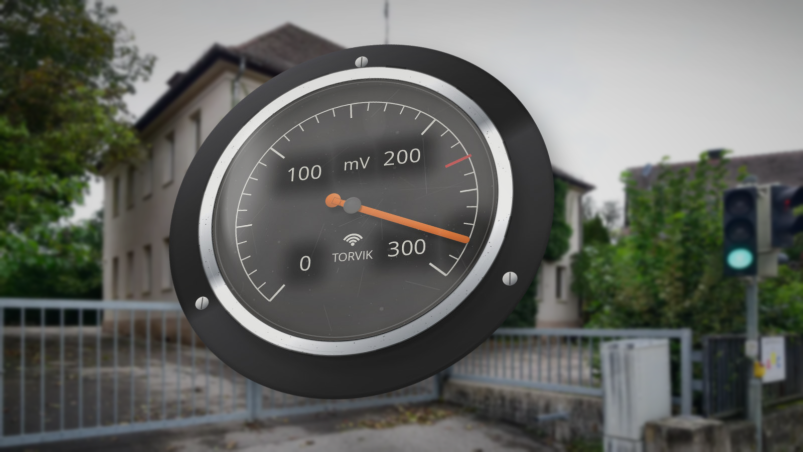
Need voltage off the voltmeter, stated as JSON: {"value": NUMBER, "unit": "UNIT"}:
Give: {"value": 280, "unit": "mV"}
